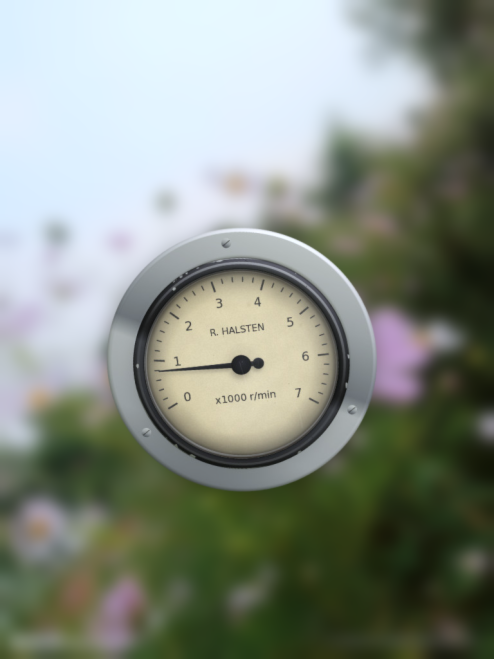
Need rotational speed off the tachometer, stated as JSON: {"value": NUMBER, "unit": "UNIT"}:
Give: {"value": 800, "unit": "rpm"}
